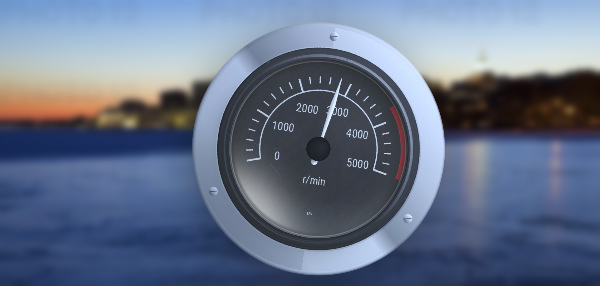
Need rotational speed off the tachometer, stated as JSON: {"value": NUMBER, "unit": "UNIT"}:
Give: {"value": 2800, "unit": "rpm"}
